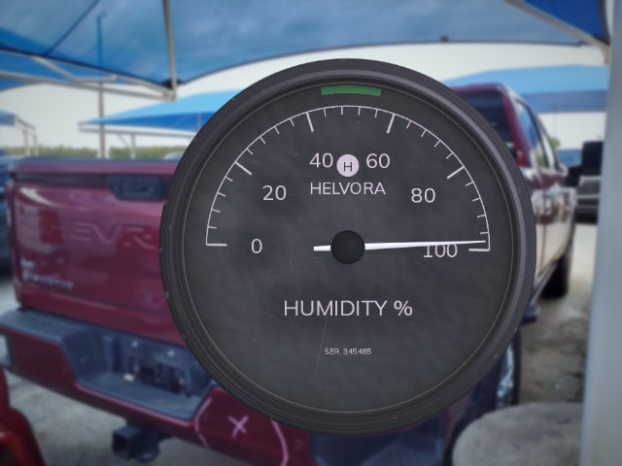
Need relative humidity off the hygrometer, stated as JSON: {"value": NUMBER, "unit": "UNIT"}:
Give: {"value": 98, "unit": "%"}
